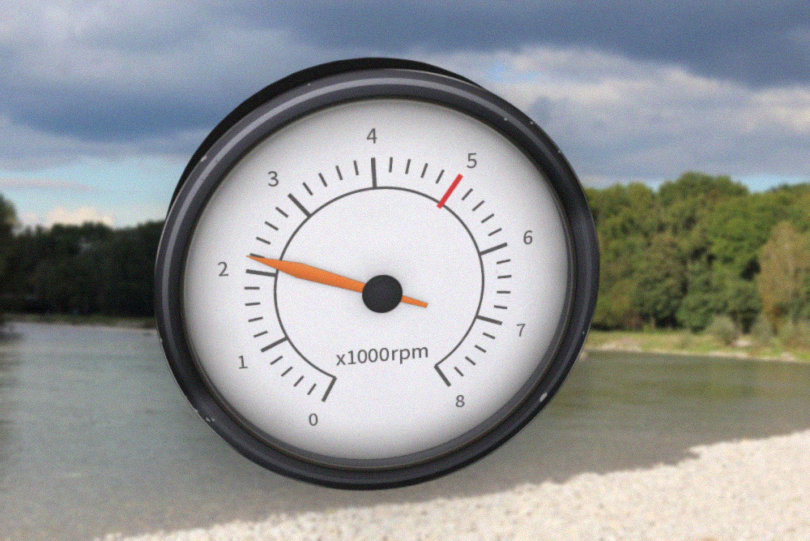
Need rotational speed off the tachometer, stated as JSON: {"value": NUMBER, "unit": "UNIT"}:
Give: {"value": 2200, "unit": "rpm"}
